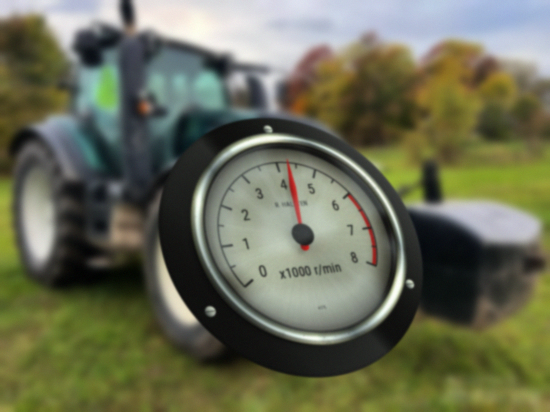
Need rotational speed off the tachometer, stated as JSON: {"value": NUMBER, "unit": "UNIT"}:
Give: {"value": 4250, "unit": "rpm"}
